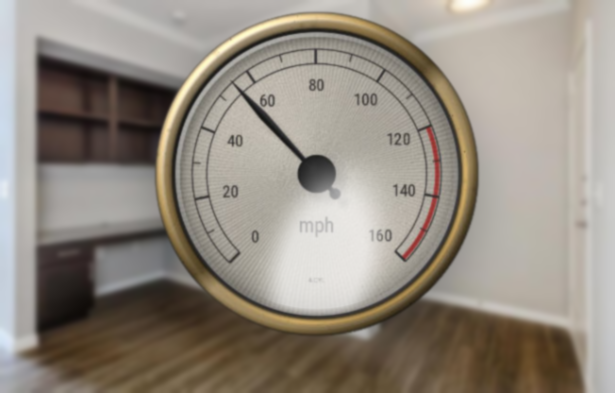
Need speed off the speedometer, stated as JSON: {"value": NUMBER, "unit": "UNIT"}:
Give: {"value": 55, "unit": "mph"}
